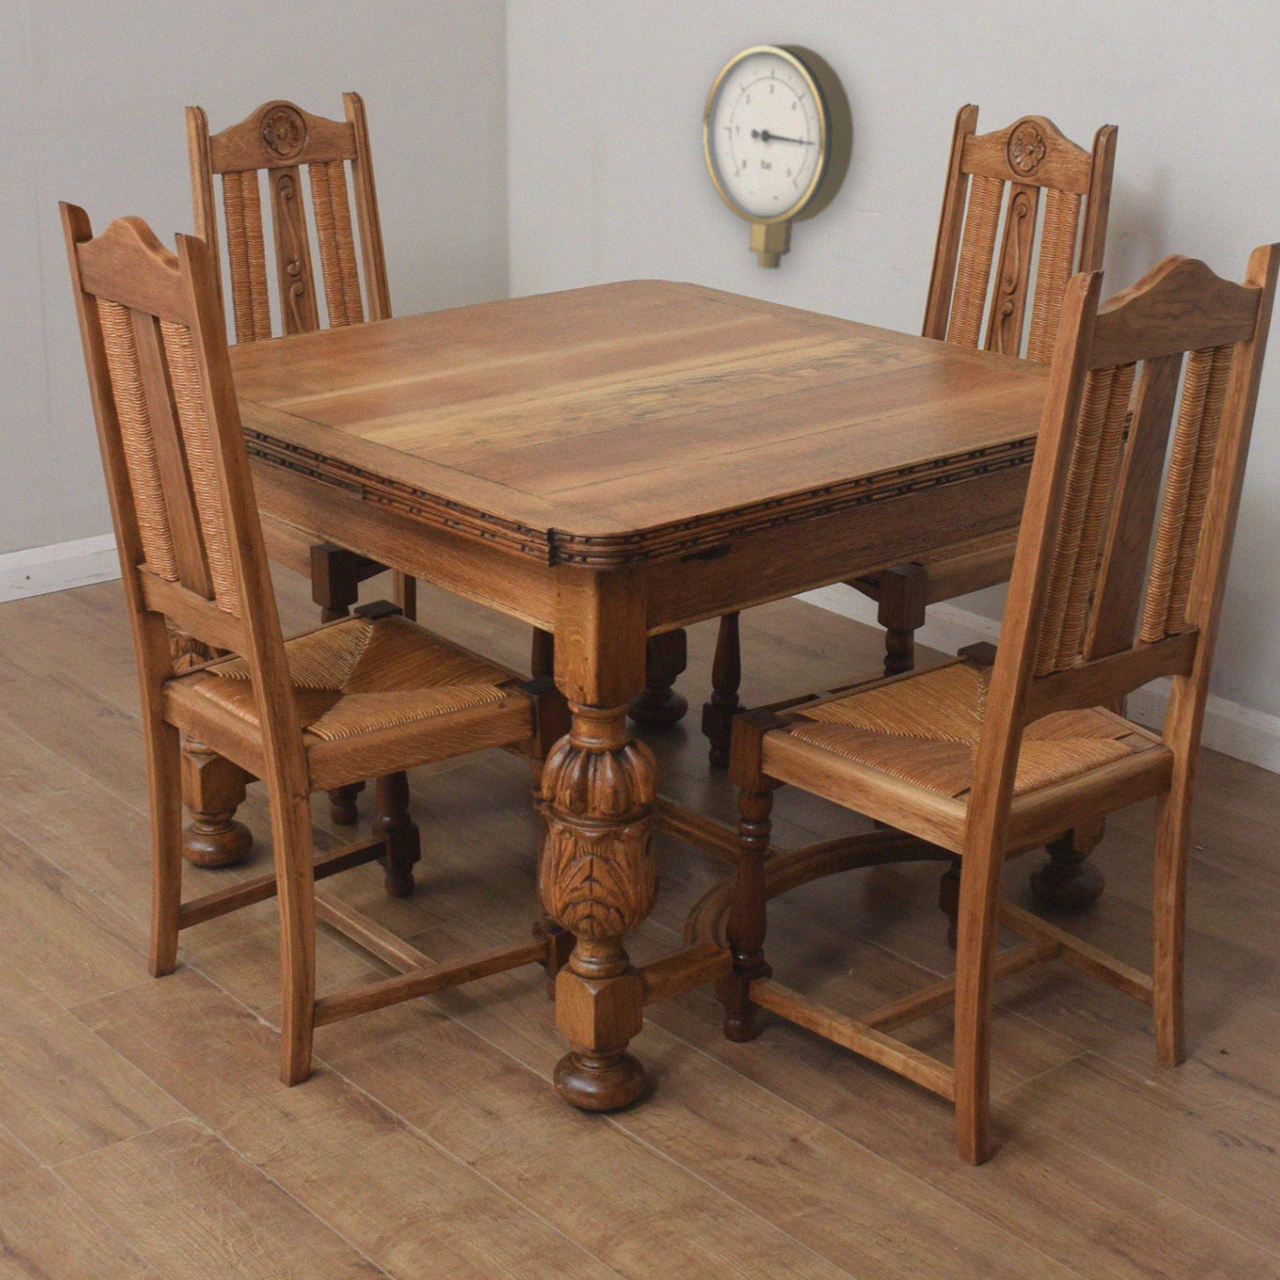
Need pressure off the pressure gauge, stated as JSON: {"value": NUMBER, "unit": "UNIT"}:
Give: {"value": 5, "unit": "bar"}
